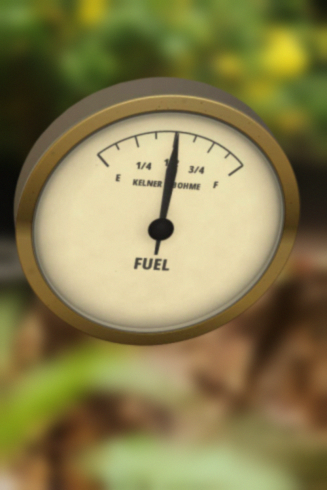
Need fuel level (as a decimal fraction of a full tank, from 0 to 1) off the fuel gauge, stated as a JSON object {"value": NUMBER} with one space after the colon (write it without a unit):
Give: {"value": 0.5}
